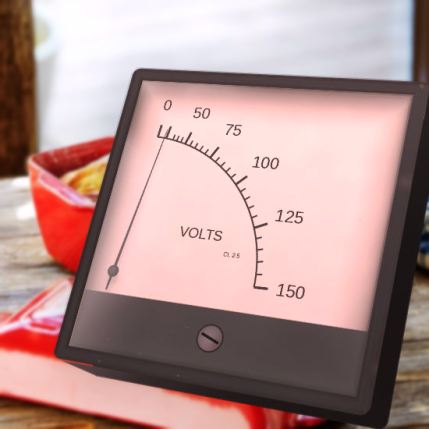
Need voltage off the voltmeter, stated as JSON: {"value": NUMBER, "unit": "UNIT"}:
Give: {"value": 25, "unit": "V"}
